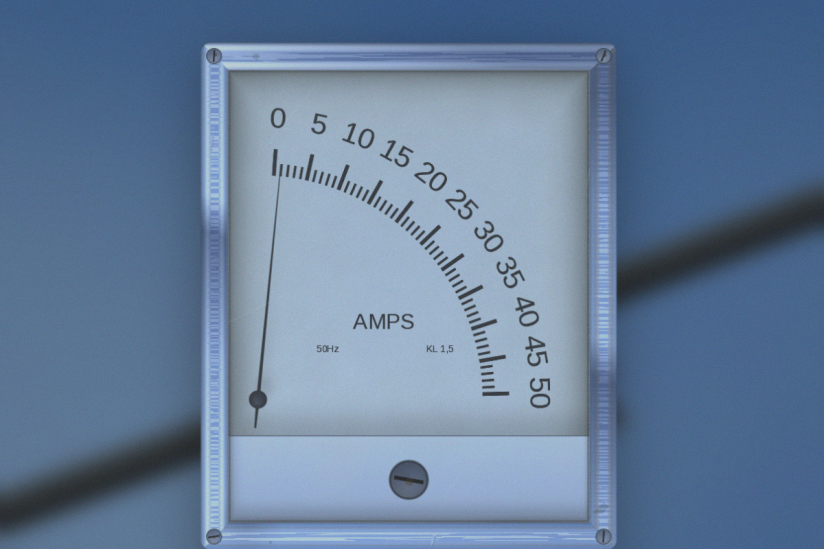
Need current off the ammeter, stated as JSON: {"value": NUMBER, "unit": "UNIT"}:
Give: {"value": 1, "unit": "A"}
